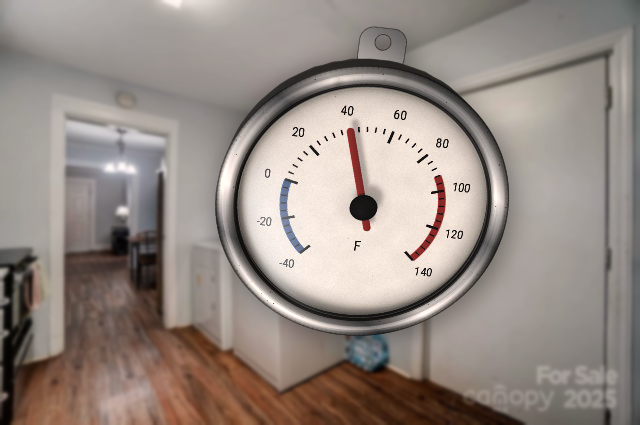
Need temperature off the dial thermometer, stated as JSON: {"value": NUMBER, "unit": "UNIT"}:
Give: {"value": 40, "unit": "°F"}
